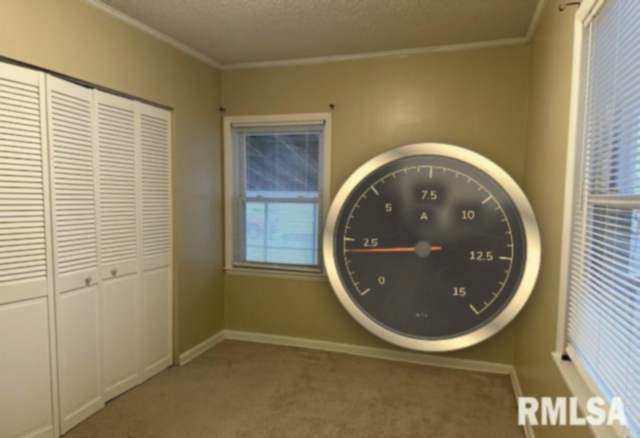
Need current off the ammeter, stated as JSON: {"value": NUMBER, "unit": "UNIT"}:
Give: {"value": 2, "unit": "A"}
